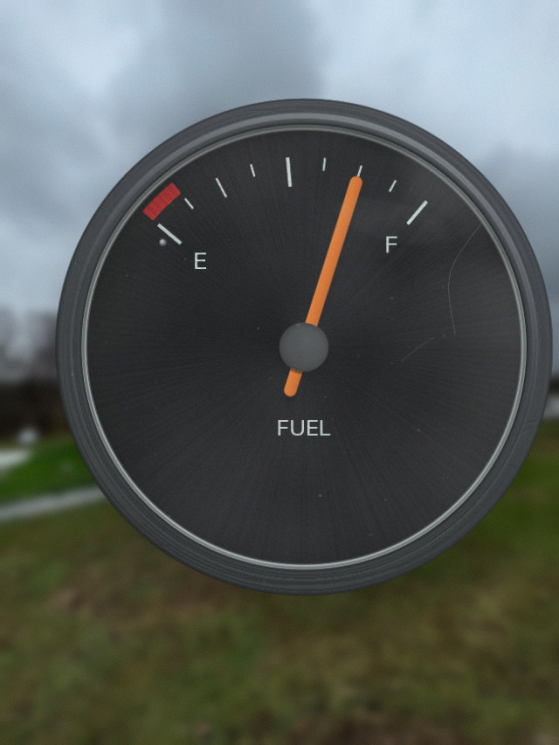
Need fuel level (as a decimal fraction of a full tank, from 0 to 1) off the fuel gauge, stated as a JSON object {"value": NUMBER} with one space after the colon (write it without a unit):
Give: {"value": 0.75}
